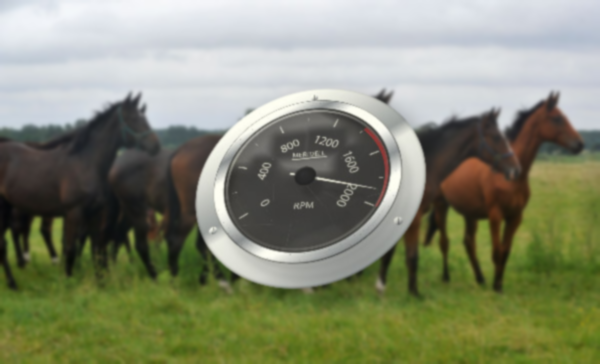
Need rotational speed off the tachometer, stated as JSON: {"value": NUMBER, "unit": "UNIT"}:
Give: {"value": 1900, "unit": "rpm"}
